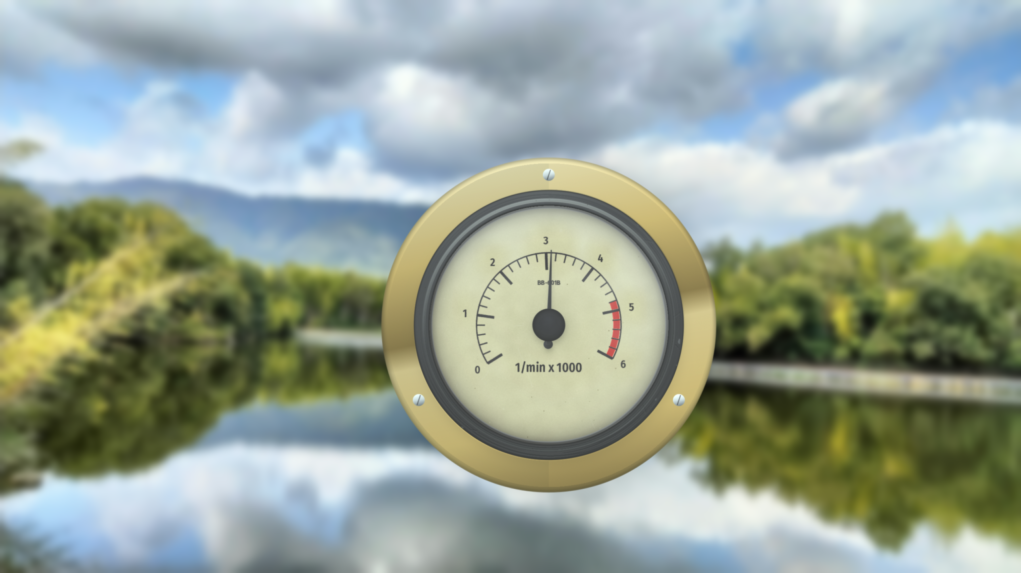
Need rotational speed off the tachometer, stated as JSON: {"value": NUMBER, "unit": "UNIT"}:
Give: {"value": 3100, "unit": "rpm"}
